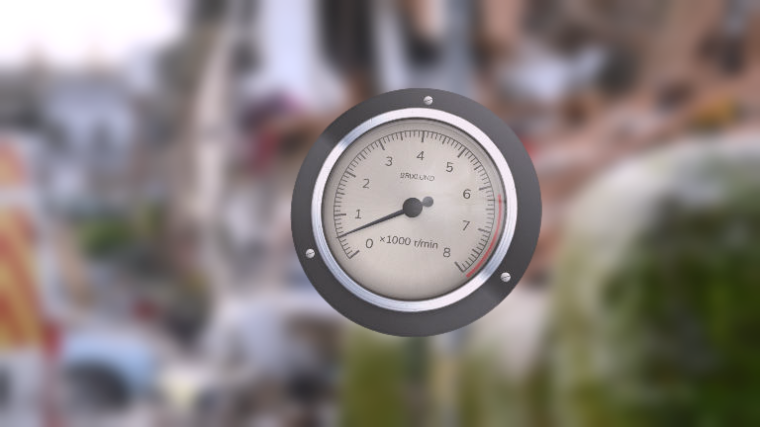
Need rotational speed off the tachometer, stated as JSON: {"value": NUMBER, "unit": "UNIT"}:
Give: {"value": 500, "unit": "rpm"}
